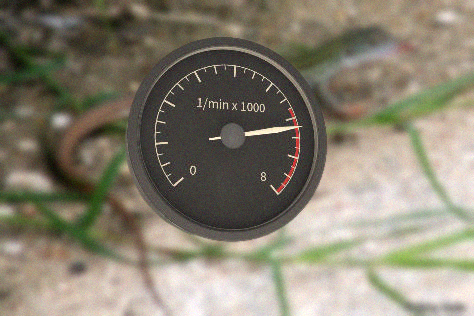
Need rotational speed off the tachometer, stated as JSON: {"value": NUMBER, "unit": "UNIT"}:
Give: {"value": 6250, "unit": "rpm"}
